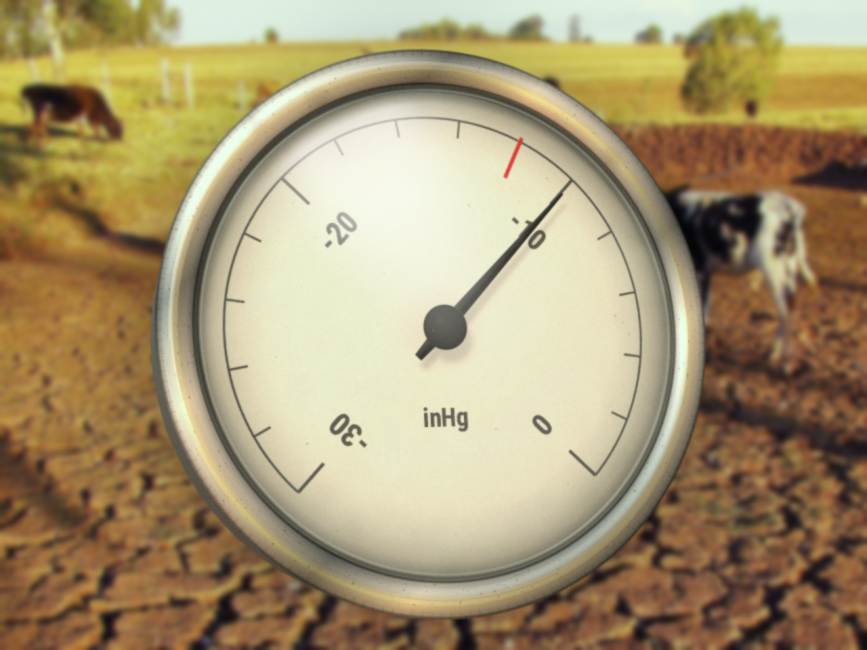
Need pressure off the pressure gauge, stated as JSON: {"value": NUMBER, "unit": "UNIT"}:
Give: {"value": -10, "unit": "inHg"}
